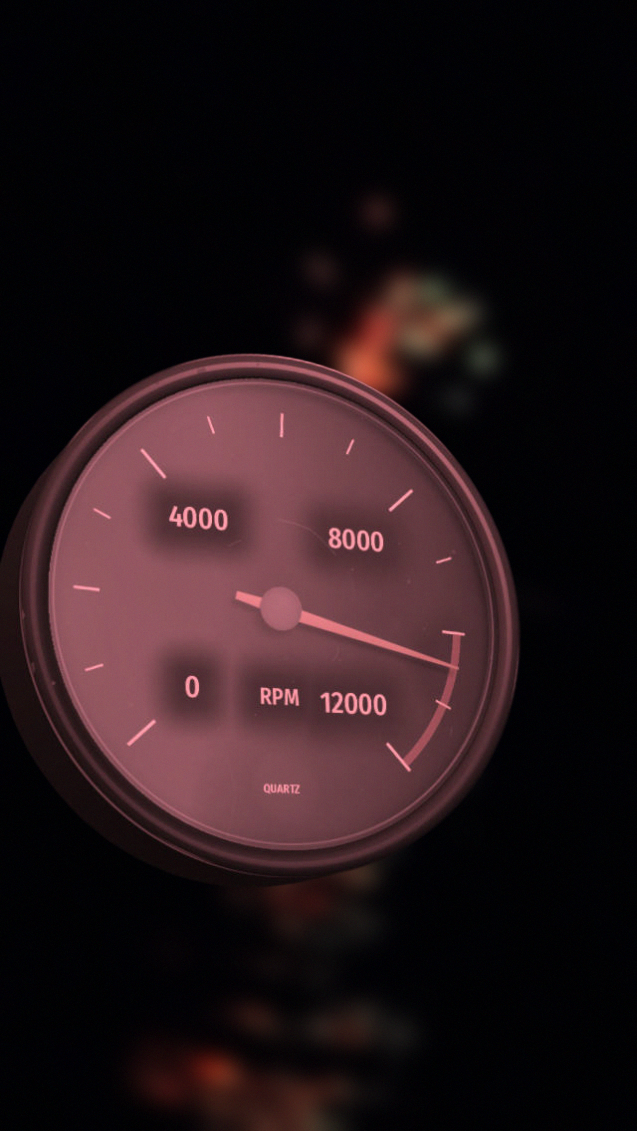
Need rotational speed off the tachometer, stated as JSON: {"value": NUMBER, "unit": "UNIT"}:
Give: {"value": 10500, "unit": "rpm"}
